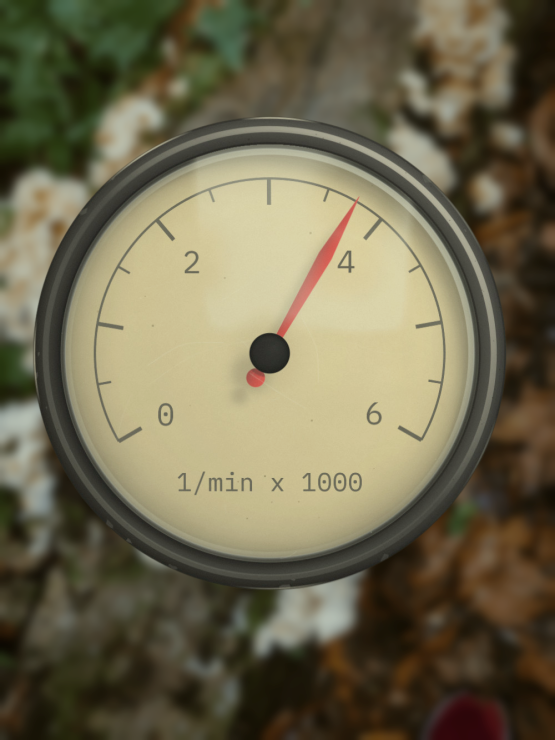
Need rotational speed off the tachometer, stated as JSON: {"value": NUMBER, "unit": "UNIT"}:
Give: {"value": 3750, "unit": "rpm"}
